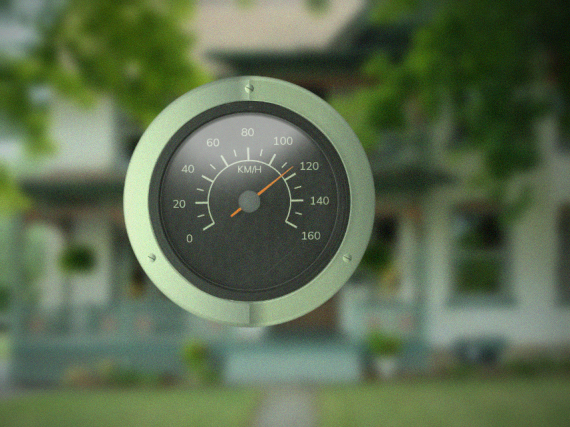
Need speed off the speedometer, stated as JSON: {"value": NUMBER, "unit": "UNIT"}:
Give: {"value": 115, "unit": "km/h"}
